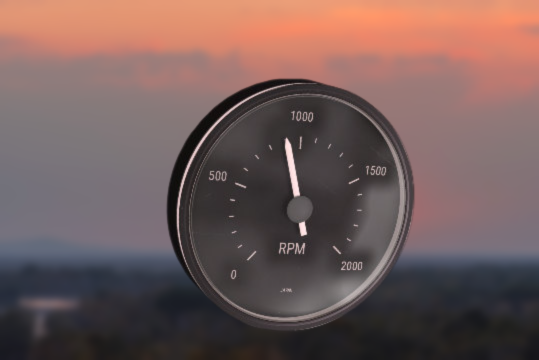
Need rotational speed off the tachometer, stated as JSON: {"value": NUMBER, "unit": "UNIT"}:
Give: {"value": 900, "unit": "rpm"}
